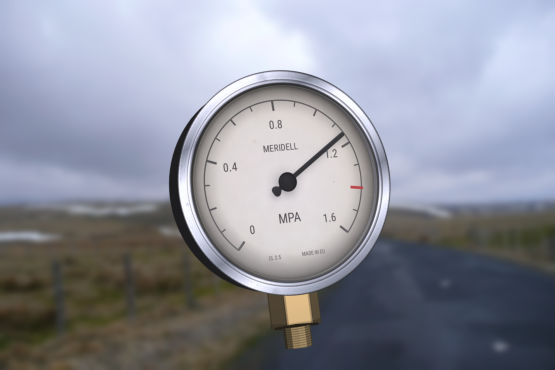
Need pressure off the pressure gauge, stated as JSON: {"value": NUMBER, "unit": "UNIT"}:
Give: {"value": 1.15, "unit": "MPa"}
